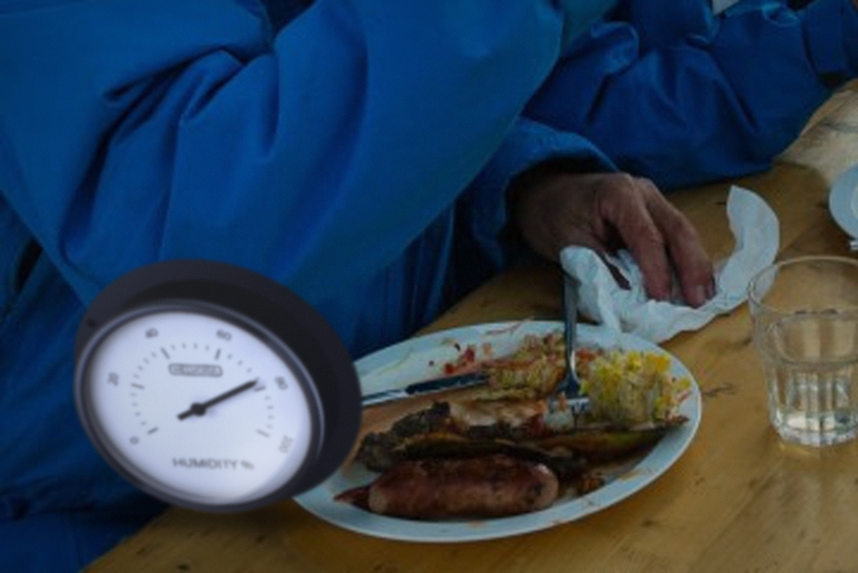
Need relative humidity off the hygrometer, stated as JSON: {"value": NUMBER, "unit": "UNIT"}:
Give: {"value": 76, "unit": "%"}
